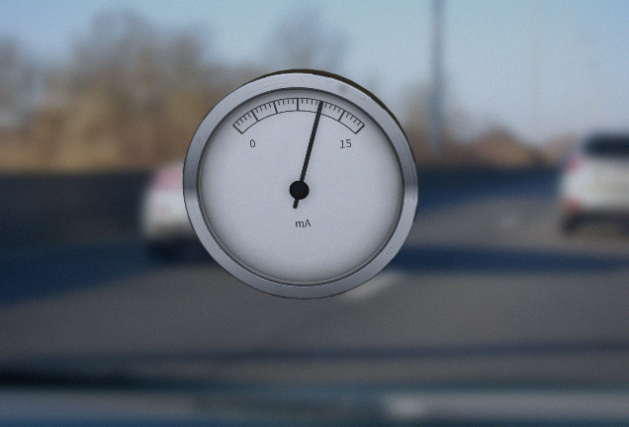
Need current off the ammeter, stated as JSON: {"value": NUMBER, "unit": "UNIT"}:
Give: {"value": 10, "unit": "mA"}
